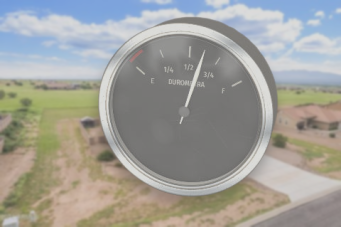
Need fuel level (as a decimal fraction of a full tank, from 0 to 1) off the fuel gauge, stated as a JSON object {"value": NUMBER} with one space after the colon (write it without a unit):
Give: {"value": 0.625}
